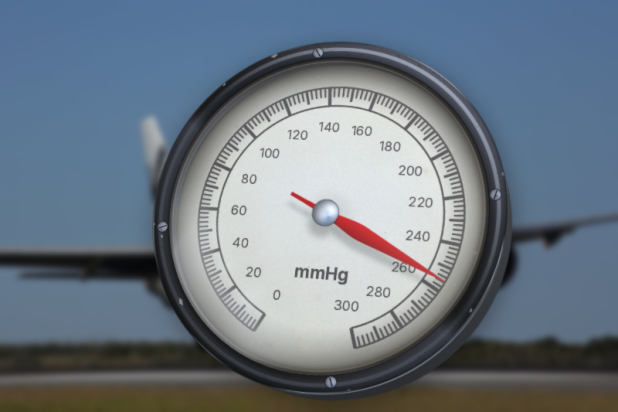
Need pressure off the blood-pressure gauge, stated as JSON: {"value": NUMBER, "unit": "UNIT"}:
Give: {"value": 256, "unit": "mmHg"}
